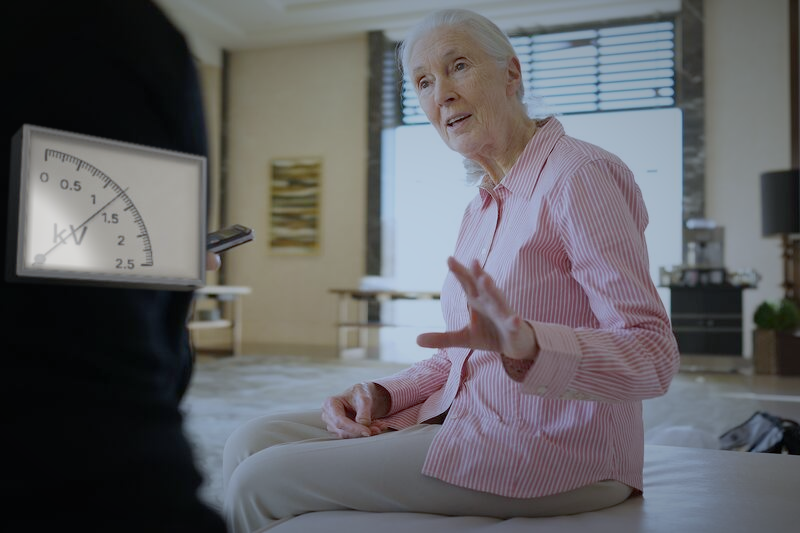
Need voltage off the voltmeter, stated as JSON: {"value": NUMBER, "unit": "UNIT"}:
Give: {"value": 1.25, "unit": "kV"}
